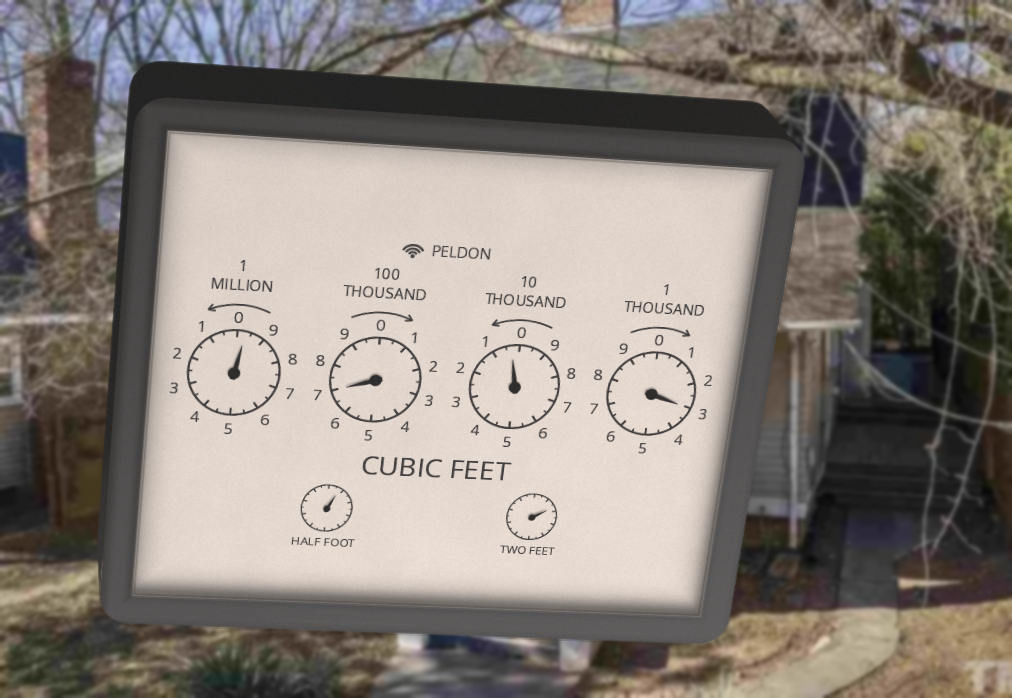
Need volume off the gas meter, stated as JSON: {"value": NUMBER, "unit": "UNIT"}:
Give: {"value": 970300, "unit": "ft³"}
